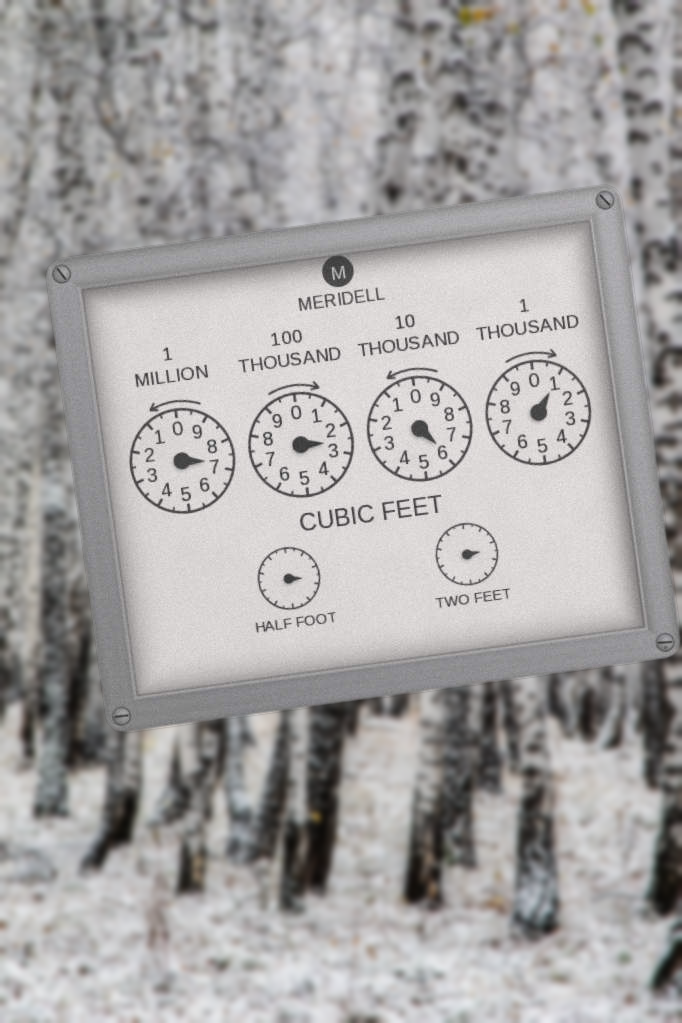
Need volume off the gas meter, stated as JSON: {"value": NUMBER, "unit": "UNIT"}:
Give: {"value": 726100, "unit": "ft³"}
